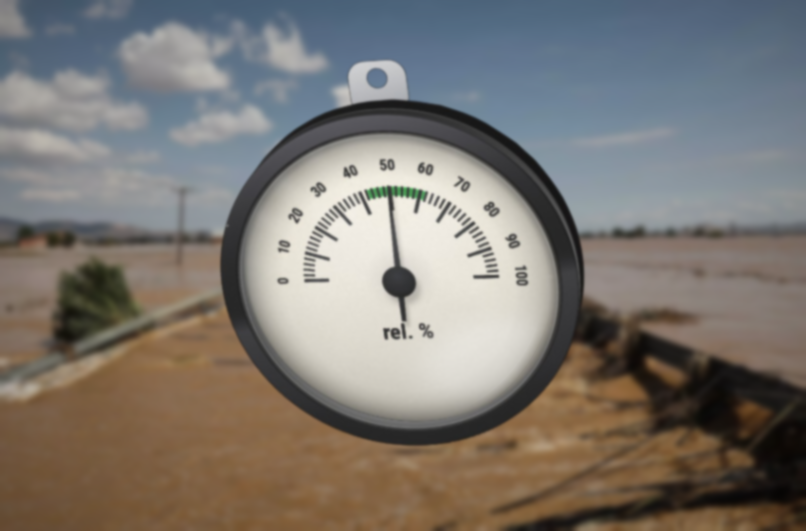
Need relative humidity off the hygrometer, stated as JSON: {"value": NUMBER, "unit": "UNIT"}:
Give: {"value": 50, "unit": "%"}
